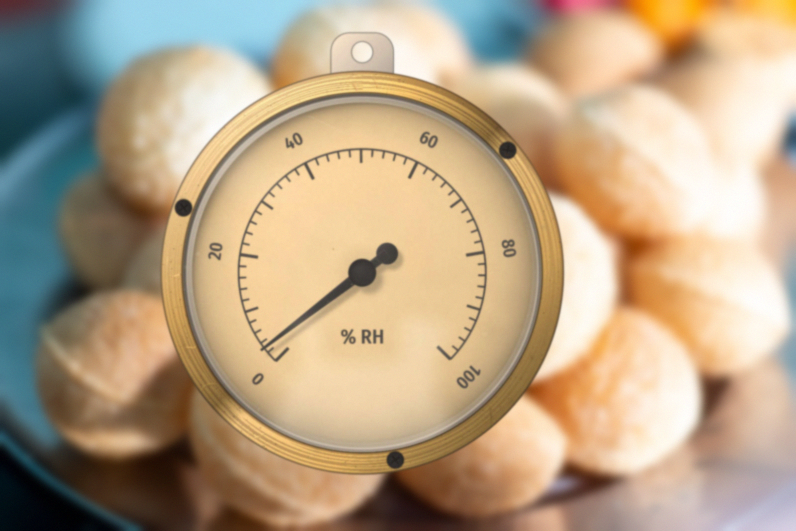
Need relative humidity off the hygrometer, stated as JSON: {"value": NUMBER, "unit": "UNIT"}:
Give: {"value": 3, "unit": "%"}
